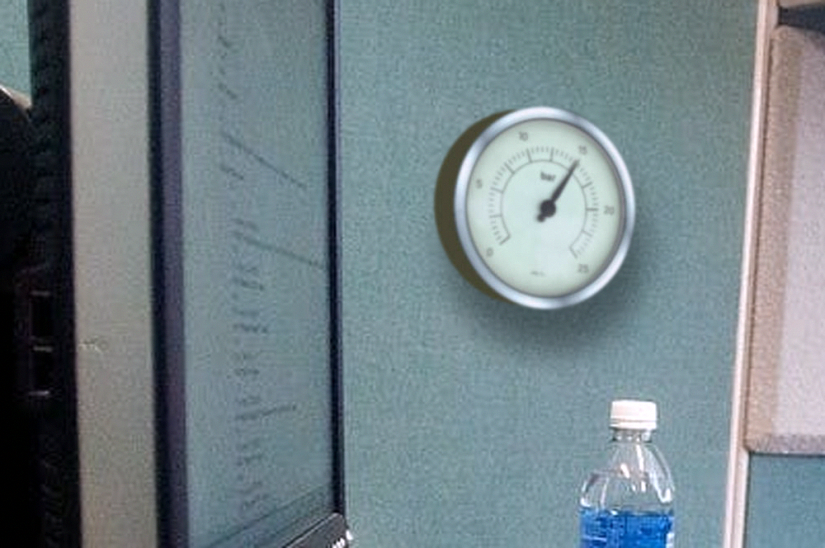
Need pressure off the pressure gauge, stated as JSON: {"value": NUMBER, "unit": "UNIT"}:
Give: {"value": 15, "unit": "bar"}
